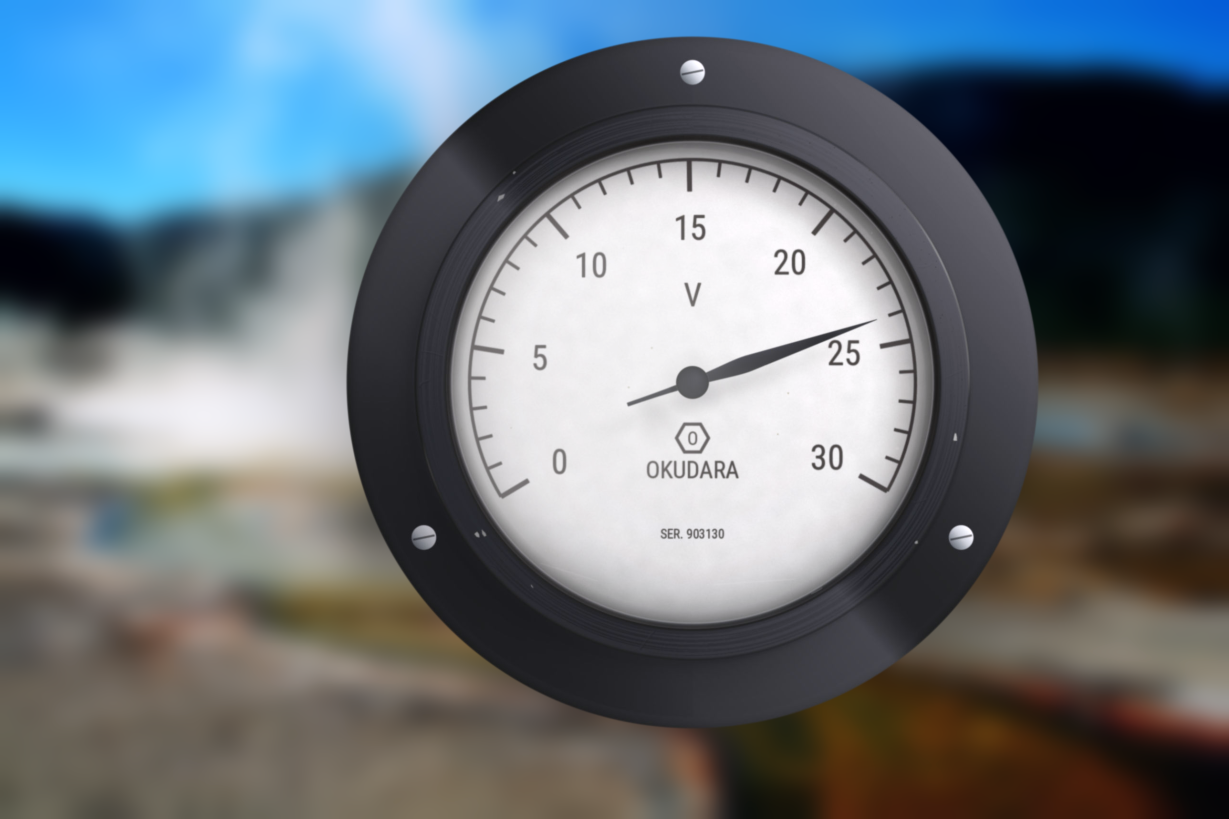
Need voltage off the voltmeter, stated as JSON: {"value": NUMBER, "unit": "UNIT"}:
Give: {"value": 24, "unit": "V"}
